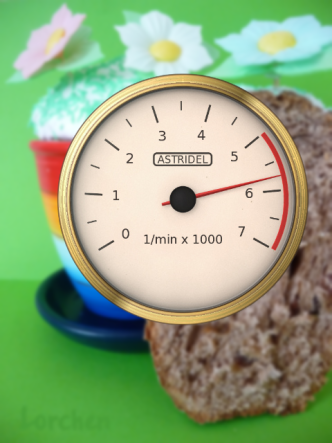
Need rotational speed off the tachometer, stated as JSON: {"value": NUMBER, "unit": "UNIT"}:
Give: {"value": 5750, "unit": "rpm"}
